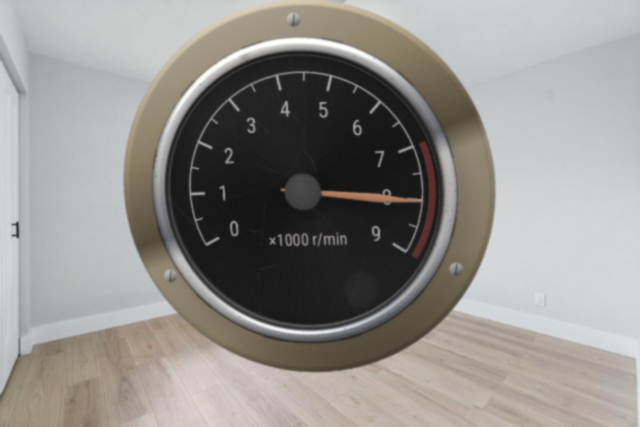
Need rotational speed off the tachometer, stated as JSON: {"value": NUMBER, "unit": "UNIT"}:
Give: {"value": 8000, "unit": "rpm"}
